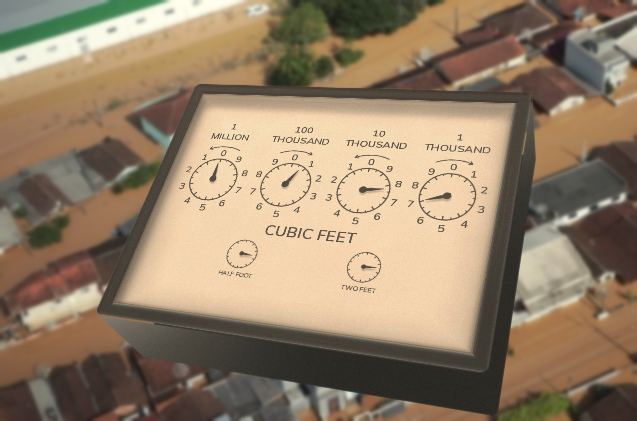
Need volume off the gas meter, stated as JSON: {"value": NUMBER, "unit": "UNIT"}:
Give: {"value": 7700, "unit": "ft³"}
